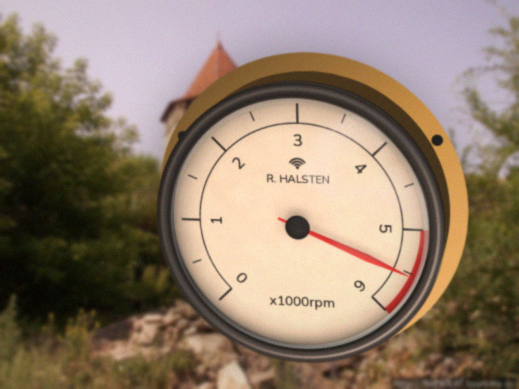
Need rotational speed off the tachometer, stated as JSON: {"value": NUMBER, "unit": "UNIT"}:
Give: {"value": 5500, "unit": "rpm"}
